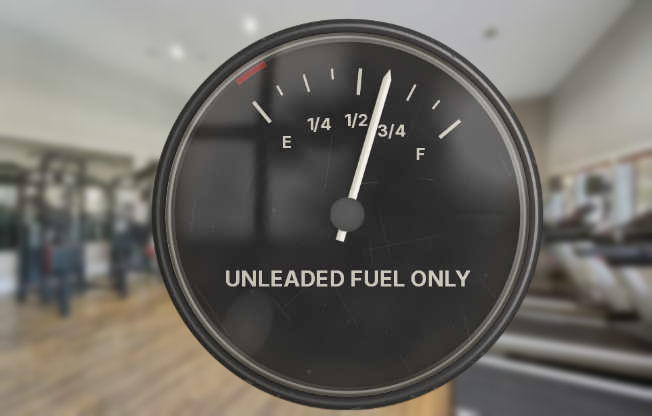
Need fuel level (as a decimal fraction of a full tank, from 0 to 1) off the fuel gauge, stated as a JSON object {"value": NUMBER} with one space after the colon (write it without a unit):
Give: {"value": 0.625}
